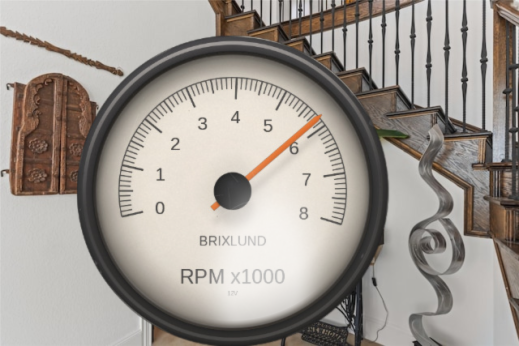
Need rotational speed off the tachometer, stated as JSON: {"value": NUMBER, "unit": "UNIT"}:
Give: {"value": 5800, "unit": "rpm"}
